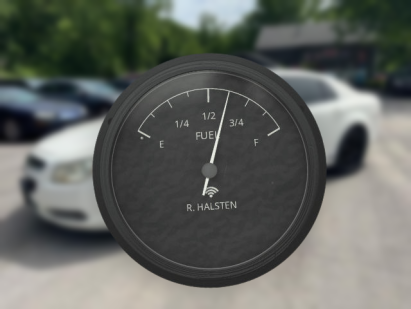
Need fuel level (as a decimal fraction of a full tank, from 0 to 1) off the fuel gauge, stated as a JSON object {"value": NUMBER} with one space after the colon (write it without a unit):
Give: {"value": 0.625}
